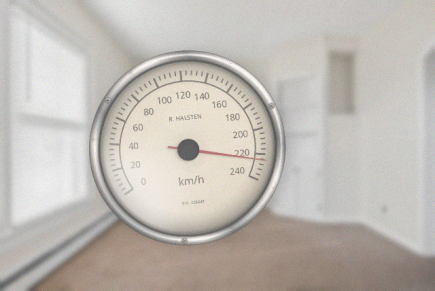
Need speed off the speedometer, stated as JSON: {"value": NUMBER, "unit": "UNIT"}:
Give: {"value": 224, "unit": "km/h"}
